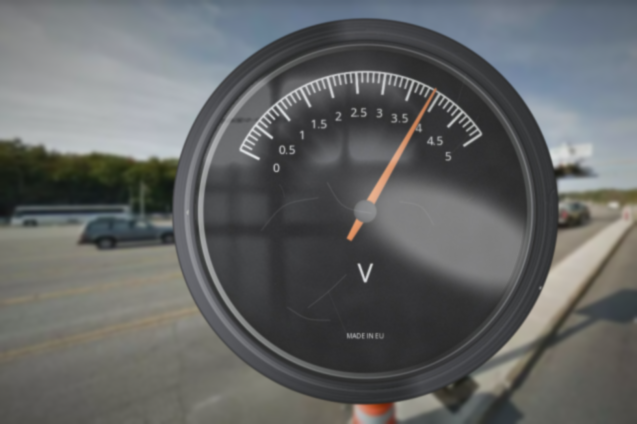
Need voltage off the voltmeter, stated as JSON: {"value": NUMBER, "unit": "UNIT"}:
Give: {"value": 3.9, "unit": "V"}
